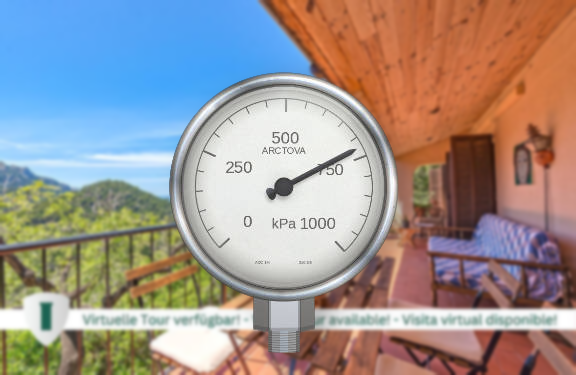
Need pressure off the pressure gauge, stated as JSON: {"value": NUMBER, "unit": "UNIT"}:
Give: {"value": 725, "unit": "kPa"}
